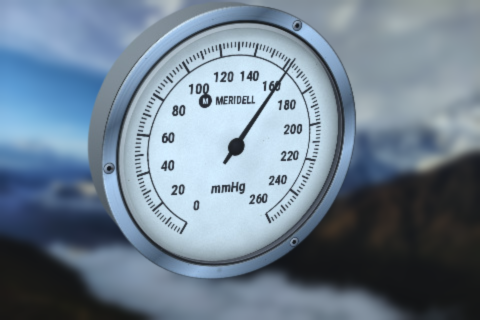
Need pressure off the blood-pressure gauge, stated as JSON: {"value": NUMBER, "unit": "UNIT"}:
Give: {"value": 160, "unit": "mmHg"}
